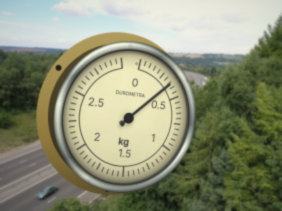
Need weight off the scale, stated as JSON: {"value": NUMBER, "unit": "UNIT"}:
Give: {"value": 0.35, "unit": "kg"}
